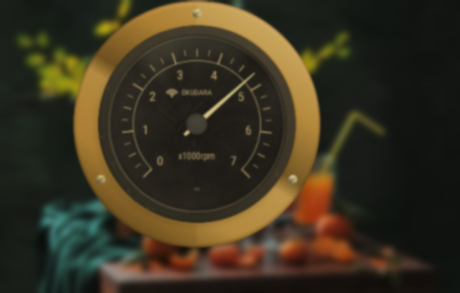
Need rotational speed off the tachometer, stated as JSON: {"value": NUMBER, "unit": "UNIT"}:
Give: {"value": 4750, "unit": "rpm"}
